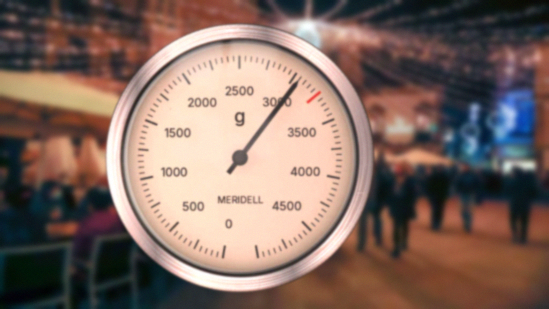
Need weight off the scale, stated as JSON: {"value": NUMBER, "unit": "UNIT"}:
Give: {"value": 3050, "unit": "g"}
